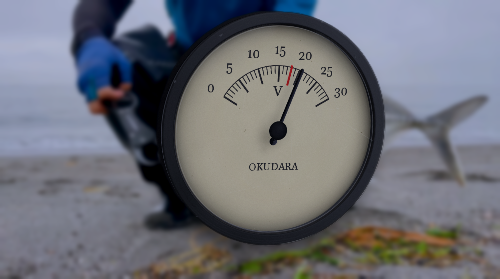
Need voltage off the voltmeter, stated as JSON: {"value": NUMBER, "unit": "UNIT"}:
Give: {"value": 20, "unit": "V"}
